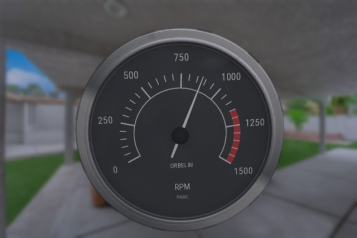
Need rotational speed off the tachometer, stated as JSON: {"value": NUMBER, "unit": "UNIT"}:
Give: {"value": 875, "unit": "rpm"}
